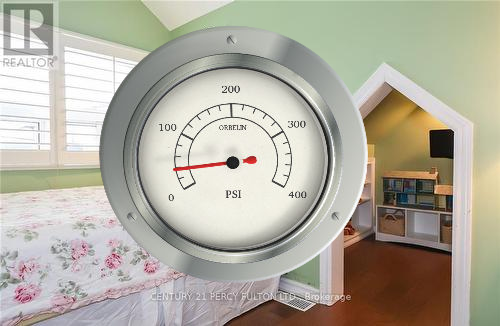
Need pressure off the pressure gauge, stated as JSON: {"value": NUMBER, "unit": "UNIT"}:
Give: {"value": 40, "unit": "psi"}
